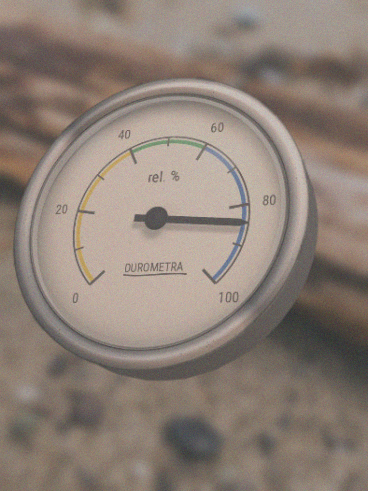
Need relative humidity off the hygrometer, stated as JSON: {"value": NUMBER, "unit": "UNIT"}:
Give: {"value": 85, "unit": "%"}
